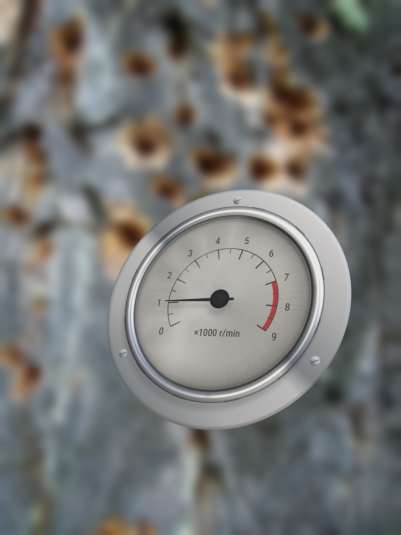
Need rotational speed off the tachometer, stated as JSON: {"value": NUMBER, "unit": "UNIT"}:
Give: {"value": 1000, "unit": "rpm"}
